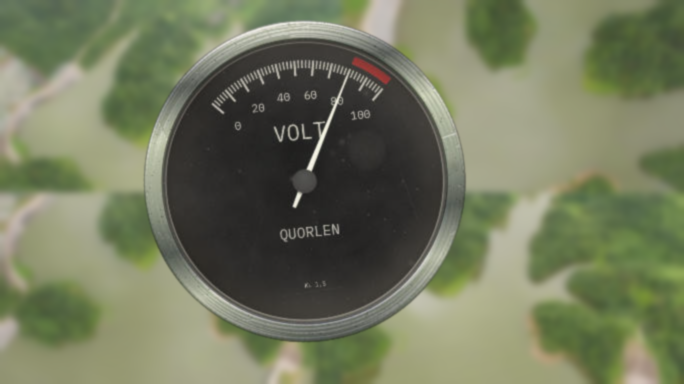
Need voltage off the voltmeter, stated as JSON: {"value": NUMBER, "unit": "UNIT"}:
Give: {"value": 80, "unit": "V"}
